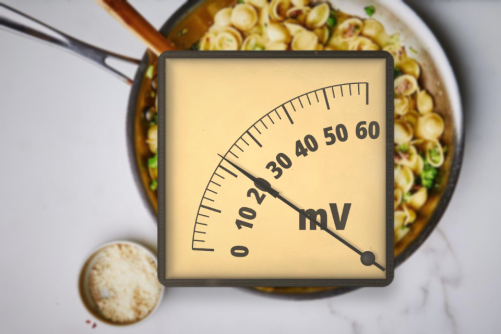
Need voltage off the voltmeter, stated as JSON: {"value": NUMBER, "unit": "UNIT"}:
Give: {"value": 22, "unit": "mV"}
